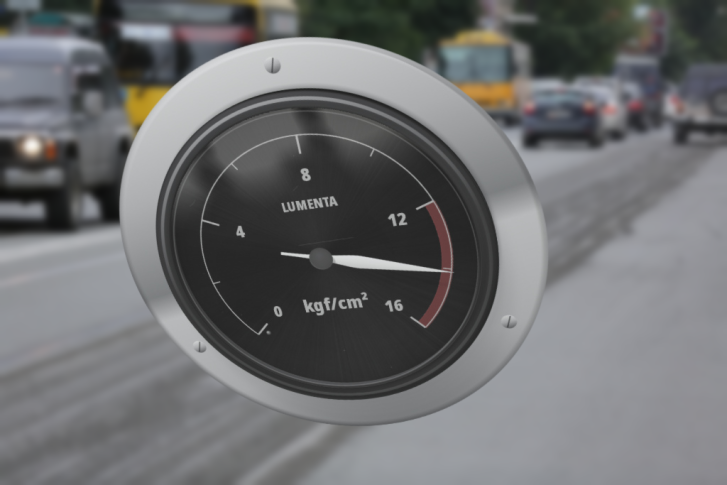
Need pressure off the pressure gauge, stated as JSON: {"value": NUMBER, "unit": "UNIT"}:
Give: {"value": 14, "unit": "kg/cm²"}
